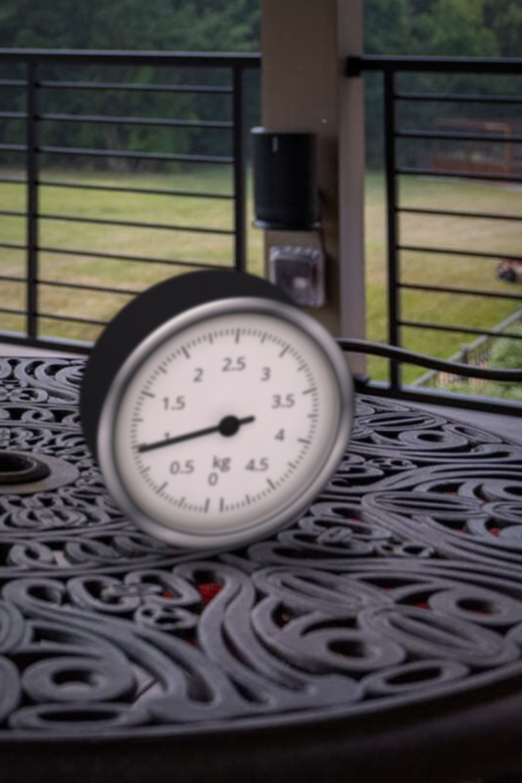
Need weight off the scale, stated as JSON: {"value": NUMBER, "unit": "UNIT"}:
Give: {"value": 1, "unit": "kg"}
